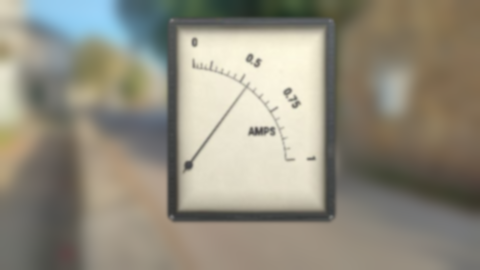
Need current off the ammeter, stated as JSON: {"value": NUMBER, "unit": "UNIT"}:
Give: {"value": 0.55, "unit": "A"}
